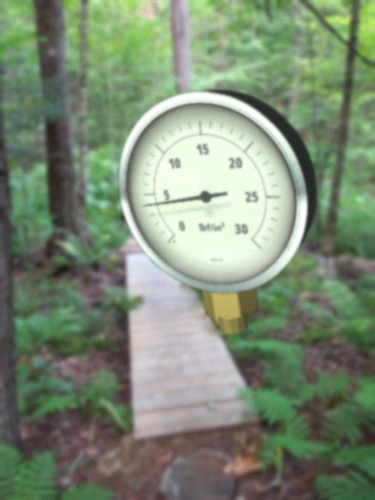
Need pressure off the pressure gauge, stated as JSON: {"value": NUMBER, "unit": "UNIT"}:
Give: {"value": 4, "unit": "psi"}
